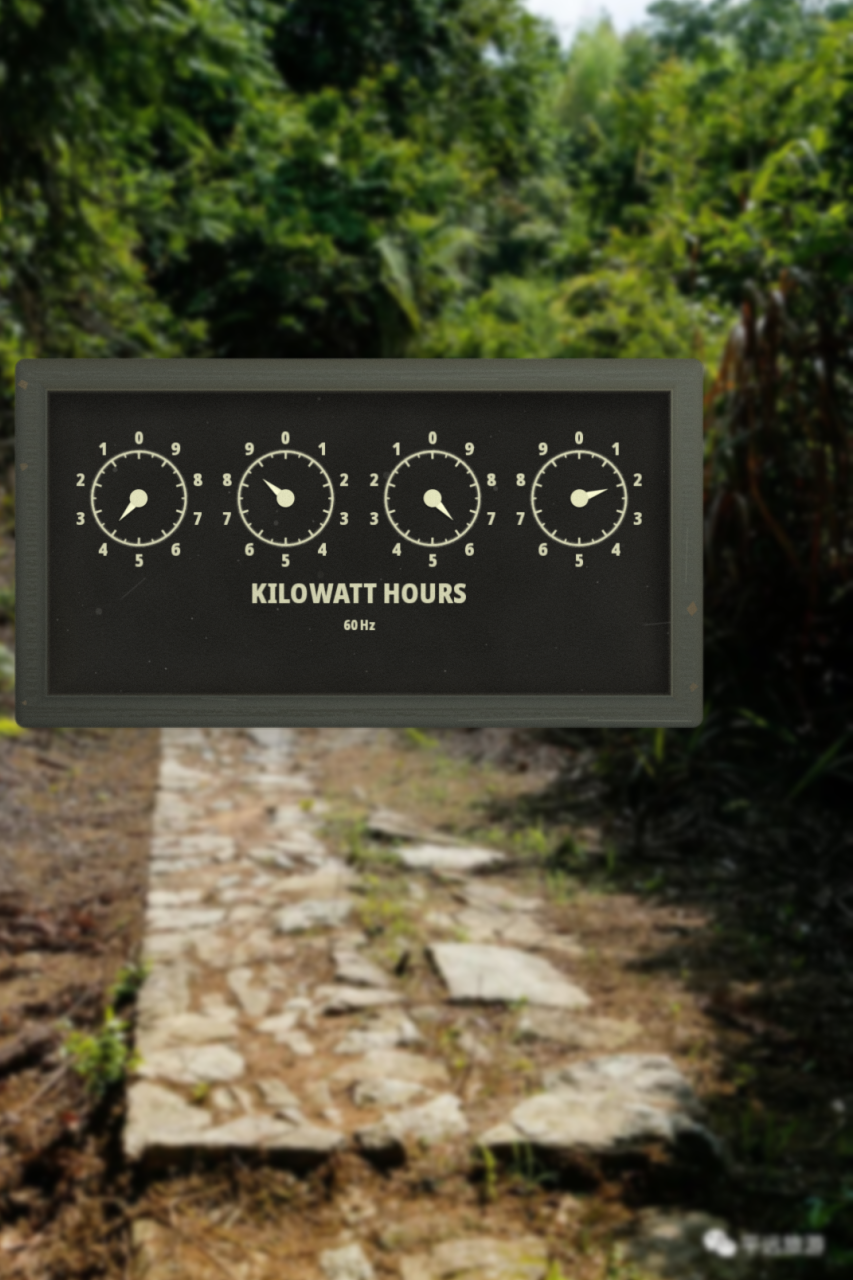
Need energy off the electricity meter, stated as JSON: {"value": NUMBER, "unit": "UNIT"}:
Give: {"value": 3862, "unit": "kWh"}
